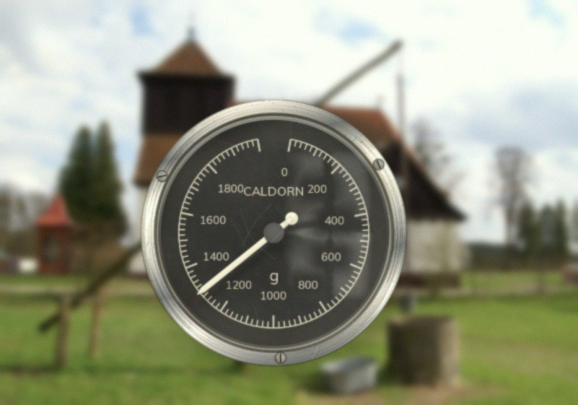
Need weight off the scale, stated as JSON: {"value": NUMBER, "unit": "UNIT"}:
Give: {"value": 1300, "unit": "g"}
